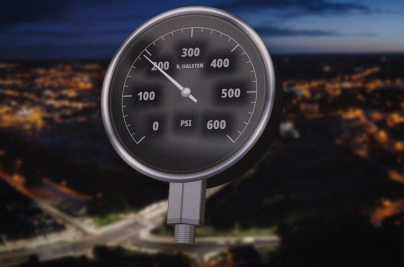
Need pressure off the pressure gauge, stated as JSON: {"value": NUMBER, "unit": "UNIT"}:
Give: {"value": 190, "unit": "psi"}
